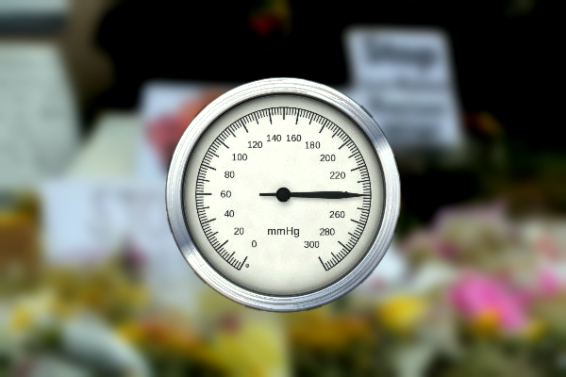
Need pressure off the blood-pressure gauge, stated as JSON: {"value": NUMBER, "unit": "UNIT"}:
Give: {"value": 240, "unit": "mmHg"}
